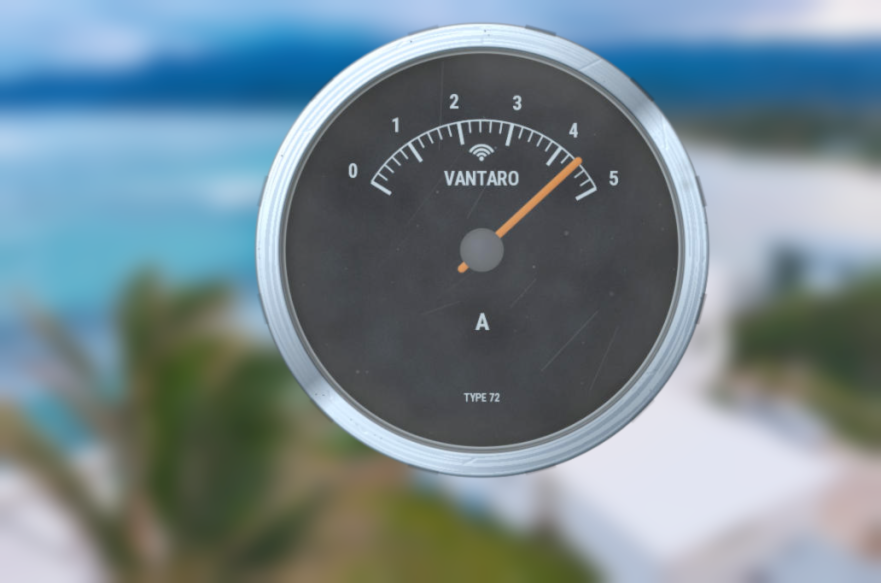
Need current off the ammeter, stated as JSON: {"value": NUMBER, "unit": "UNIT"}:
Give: {"value": 4.4, "unit": "A"}
